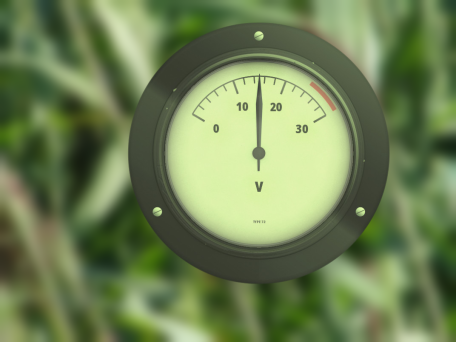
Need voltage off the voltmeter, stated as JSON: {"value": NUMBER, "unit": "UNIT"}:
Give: {"value": 15, "unit": "V"}
